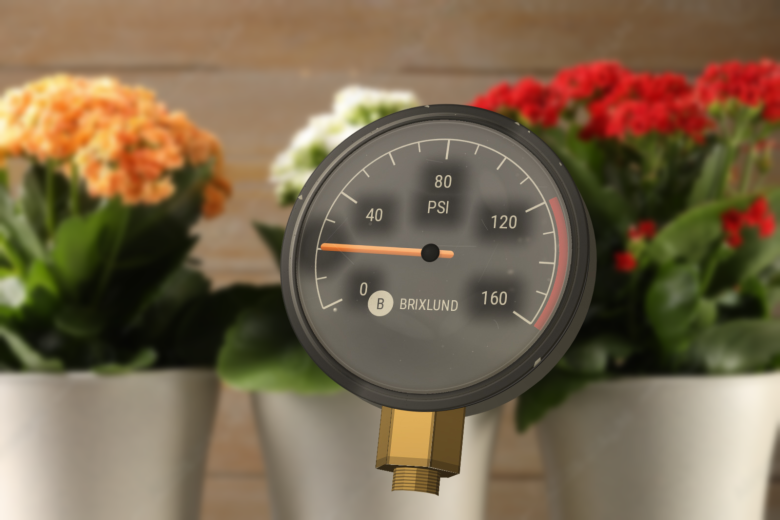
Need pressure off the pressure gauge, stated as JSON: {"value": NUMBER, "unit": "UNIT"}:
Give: {"value": 20, "unit": "psi"}
